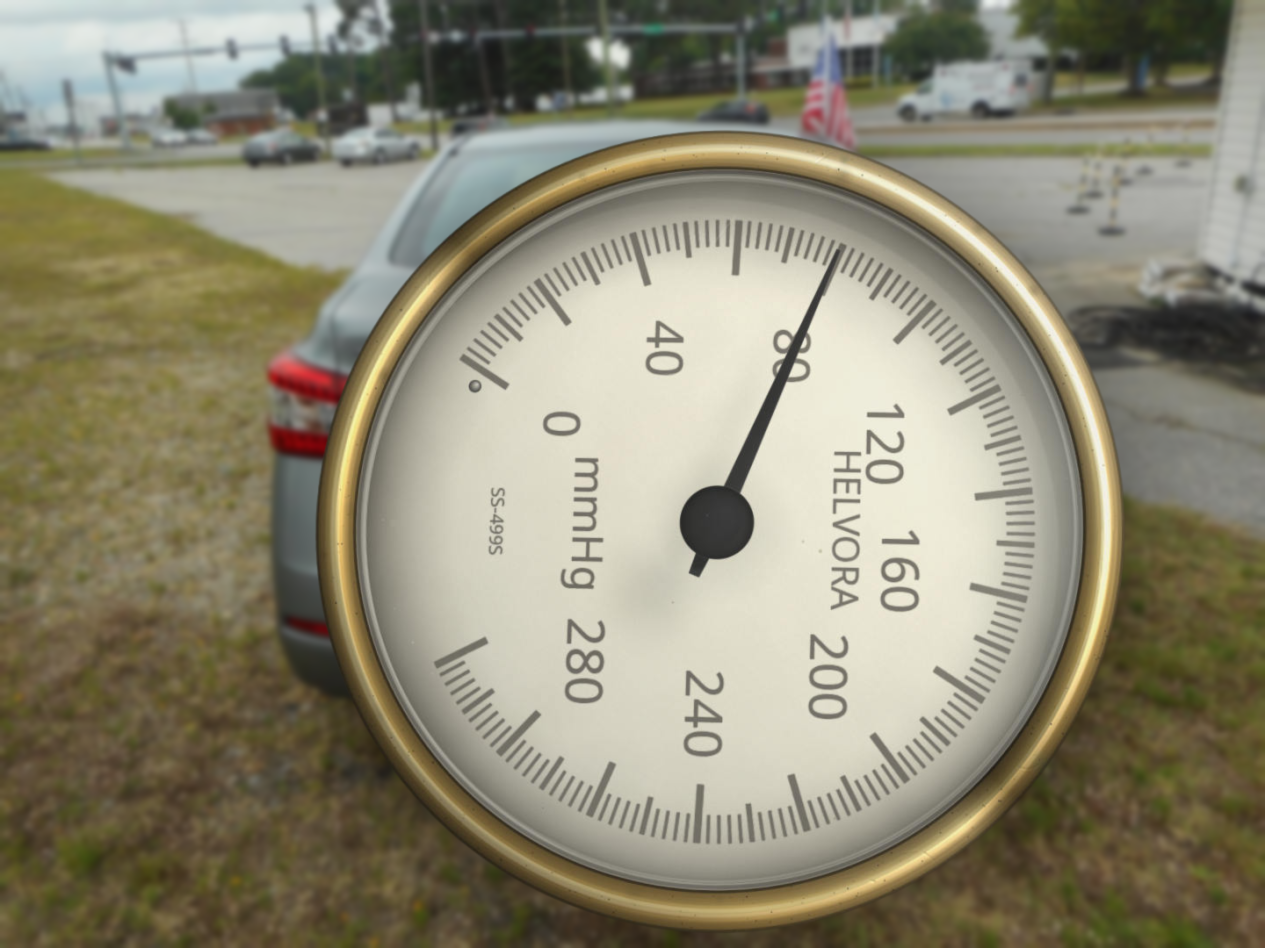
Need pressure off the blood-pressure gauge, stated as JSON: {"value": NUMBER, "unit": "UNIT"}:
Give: {"value": 80, "unit": "mmHg"}
